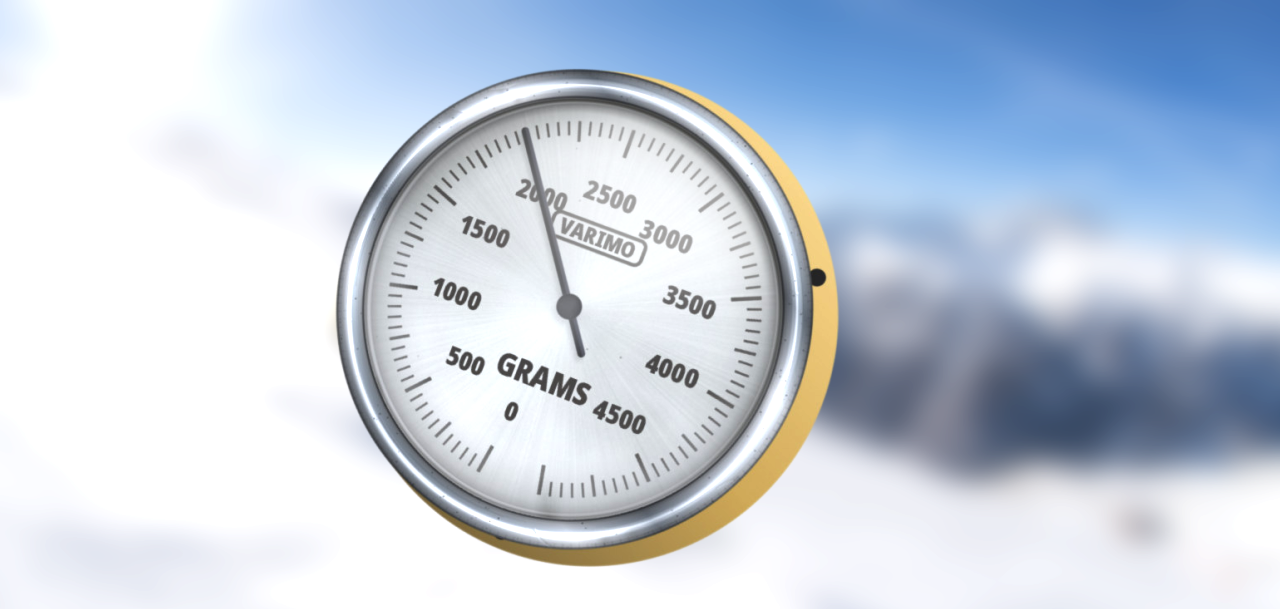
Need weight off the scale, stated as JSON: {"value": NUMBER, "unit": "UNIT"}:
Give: {"value": 2000, "unit": "g"}
